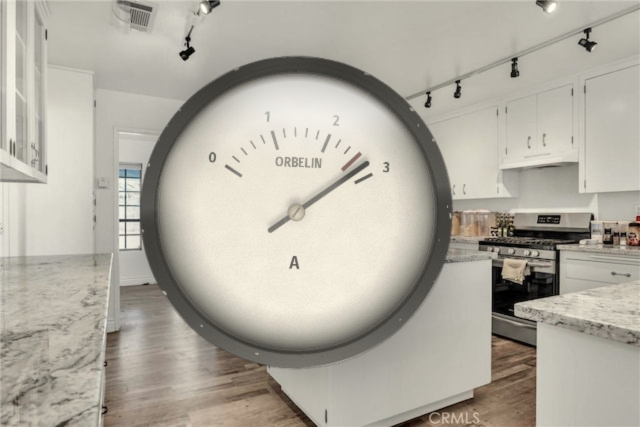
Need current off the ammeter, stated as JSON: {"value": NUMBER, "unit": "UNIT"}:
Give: {"value": 2.8, "unit": "A"}
